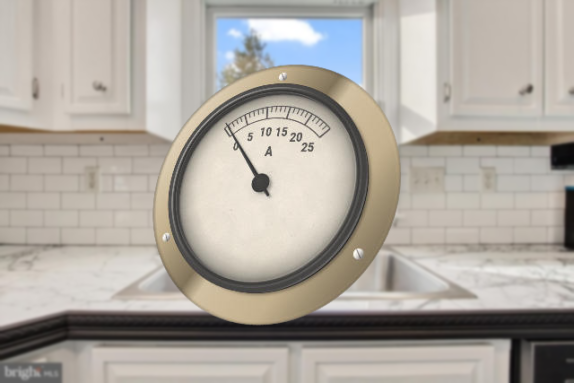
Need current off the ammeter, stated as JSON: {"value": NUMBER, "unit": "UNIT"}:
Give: {"value": 1, "unit": "A"}
